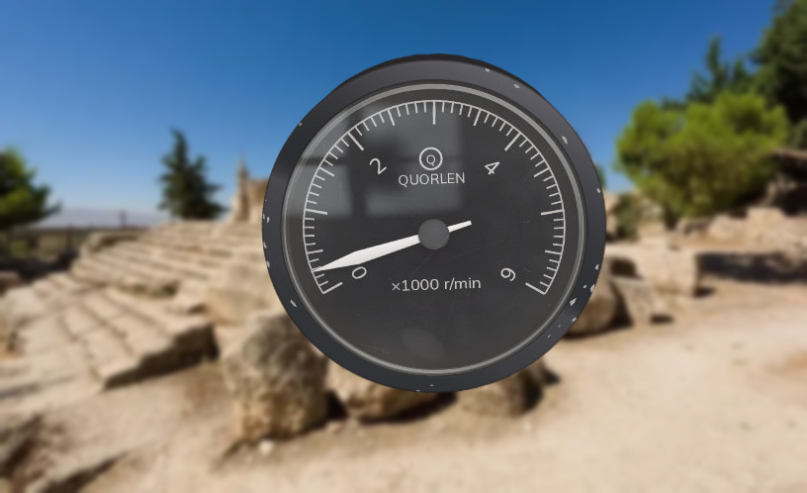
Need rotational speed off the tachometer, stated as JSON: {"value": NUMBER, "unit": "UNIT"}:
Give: {"value": 300, "unit": "rpm"}
